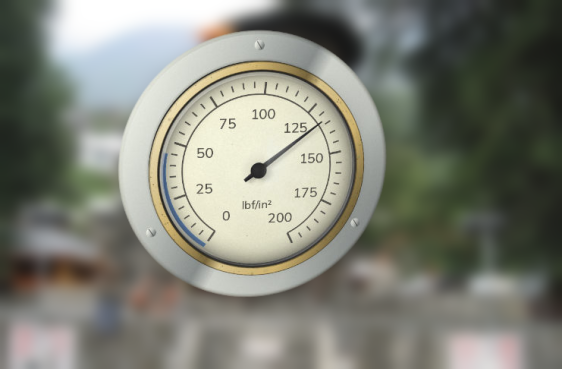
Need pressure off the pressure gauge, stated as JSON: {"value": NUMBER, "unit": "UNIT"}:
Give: {"value": 132.5, "unit": "psi"}
